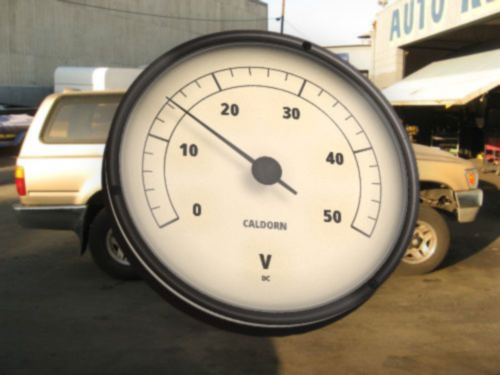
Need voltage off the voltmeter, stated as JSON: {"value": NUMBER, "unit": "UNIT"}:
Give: {"value": 14, "unit": "V"}
